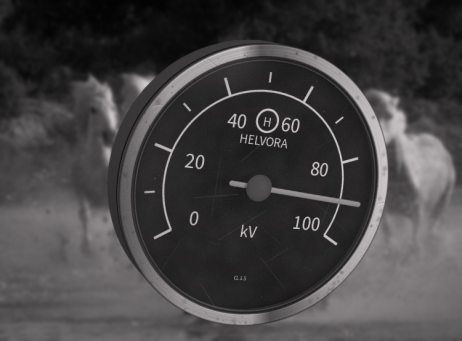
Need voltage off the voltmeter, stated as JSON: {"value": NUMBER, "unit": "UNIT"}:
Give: {"value": 90, "unit": "kV"}
